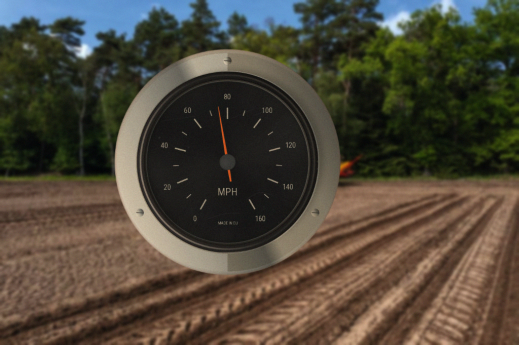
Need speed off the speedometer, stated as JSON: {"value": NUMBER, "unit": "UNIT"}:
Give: {"value": 75, "unit": "mph"}
